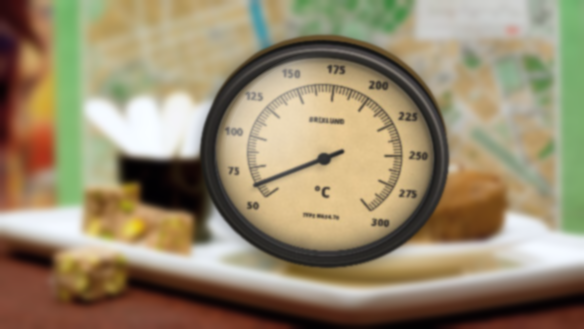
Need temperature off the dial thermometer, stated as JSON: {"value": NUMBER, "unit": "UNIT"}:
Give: {"value": 62.5, "unit": "°C"}
